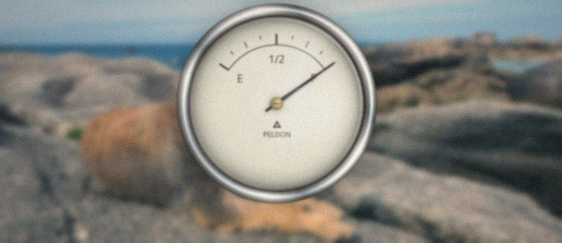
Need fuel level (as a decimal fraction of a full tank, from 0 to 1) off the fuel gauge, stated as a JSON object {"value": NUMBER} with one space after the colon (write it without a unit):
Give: {"value": 1}
